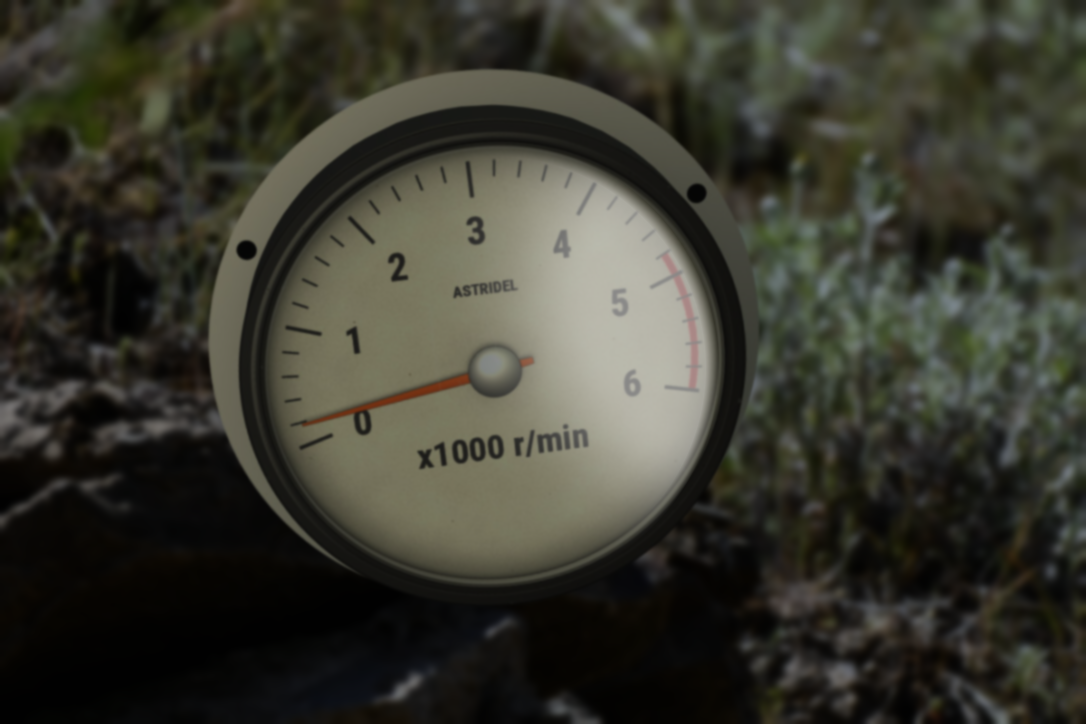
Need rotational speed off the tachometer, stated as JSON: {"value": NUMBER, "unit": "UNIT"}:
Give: {"value": 200, "unit": "rpm"}
